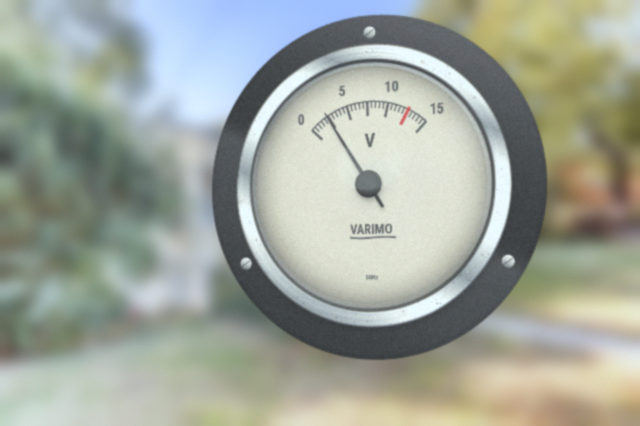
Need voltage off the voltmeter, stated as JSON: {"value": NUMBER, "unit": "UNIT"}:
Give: {"value": 2.5, "unit": "V"}
